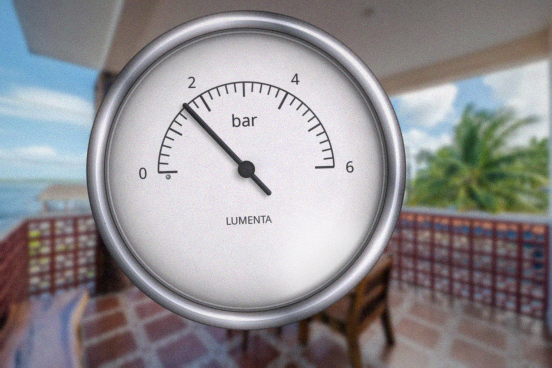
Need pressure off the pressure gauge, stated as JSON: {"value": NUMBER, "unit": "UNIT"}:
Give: {"value": 1.6, "unit": "bar"}
